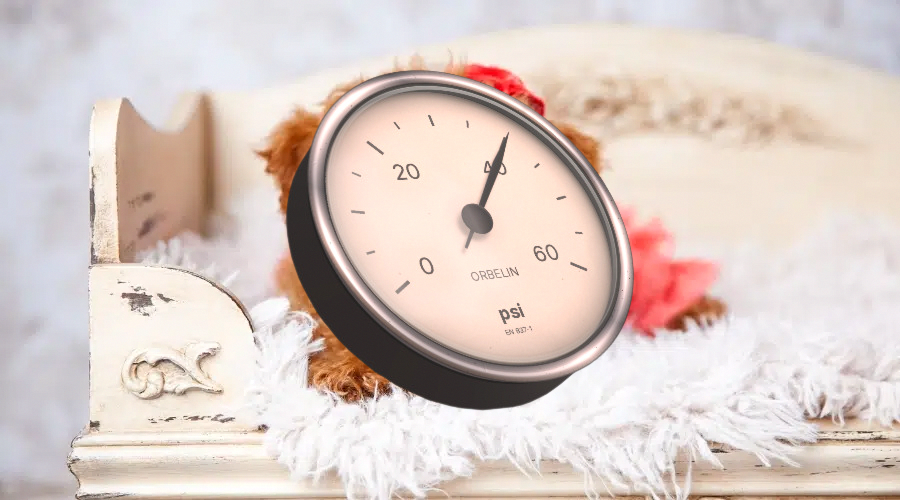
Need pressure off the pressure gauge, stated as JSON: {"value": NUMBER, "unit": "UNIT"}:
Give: {"value": 40, "unit": "psi"}
